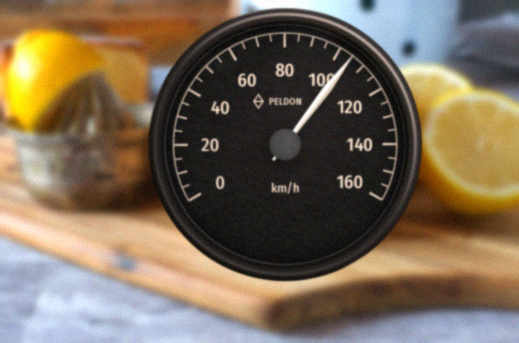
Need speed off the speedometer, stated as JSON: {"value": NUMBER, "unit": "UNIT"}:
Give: {"value": 105, "unit": "km/h"}
